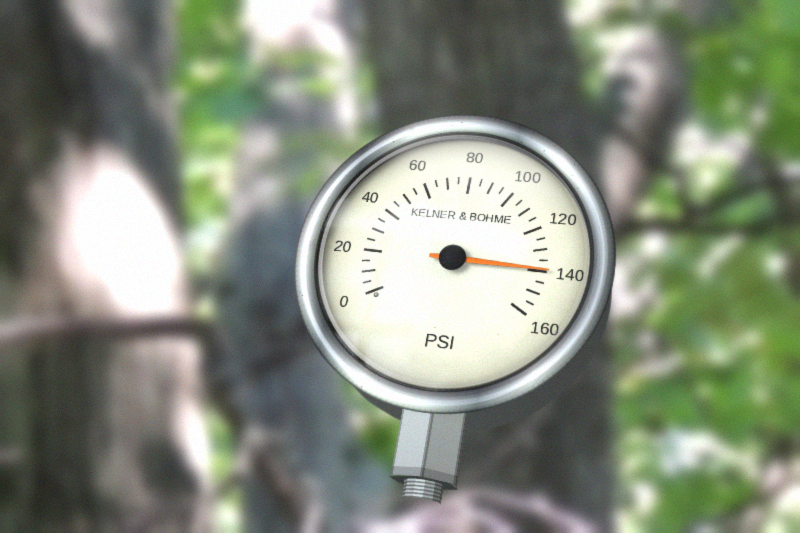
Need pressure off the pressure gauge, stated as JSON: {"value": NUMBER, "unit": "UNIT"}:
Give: {"value": 140, "unit": "psi"}
